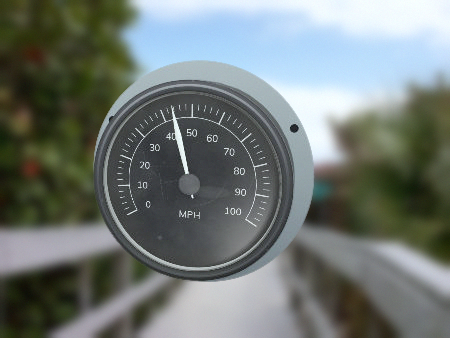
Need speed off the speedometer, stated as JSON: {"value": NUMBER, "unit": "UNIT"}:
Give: {"value": 44, "unit": "mph"}
